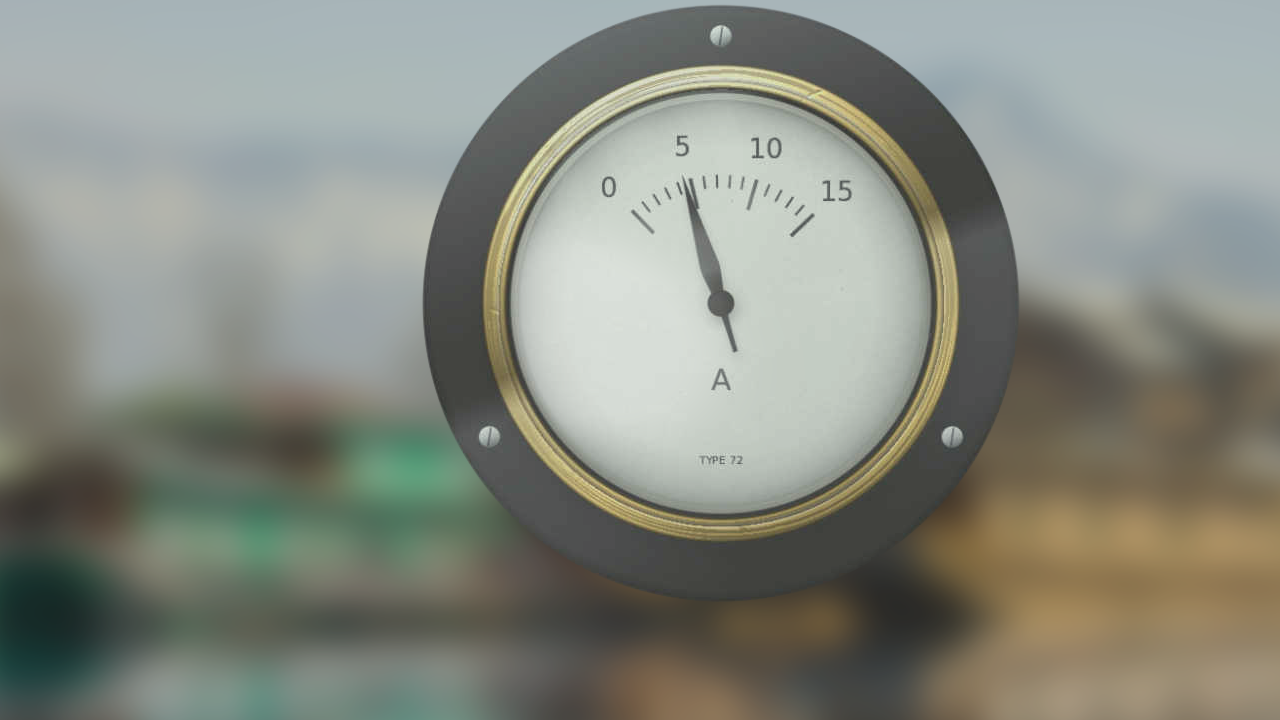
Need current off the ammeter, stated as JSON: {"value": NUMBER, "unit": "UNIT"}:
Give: {"value": 4.5, "unit": "A"}
